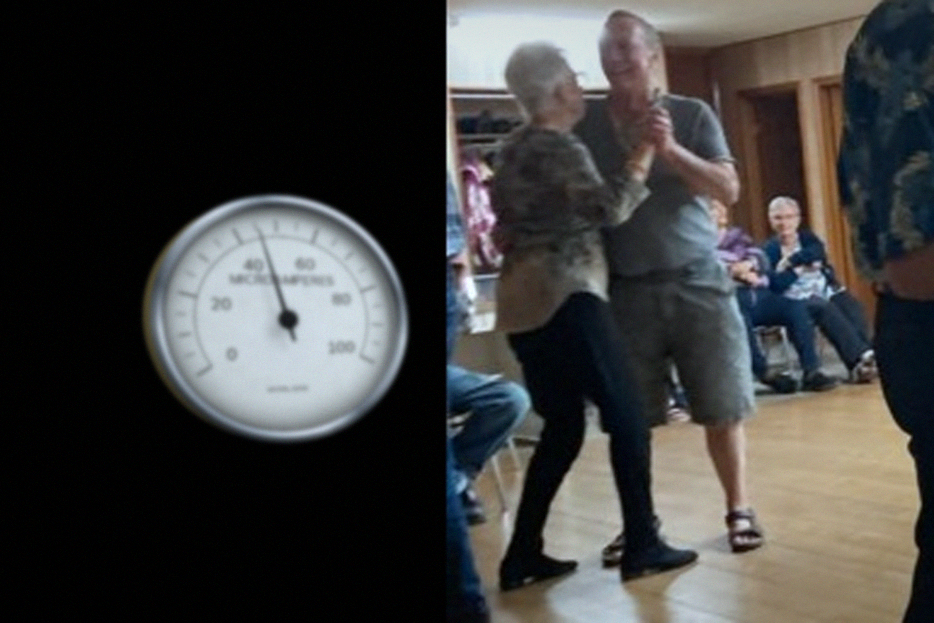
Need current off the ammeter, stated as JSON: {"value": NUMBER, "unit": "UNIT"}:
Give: {"value": 45, "unit": "µA"}
